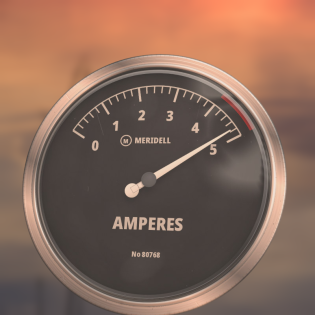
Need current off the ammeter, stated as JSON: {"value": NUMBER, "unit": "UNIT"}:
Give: {"value": 4.8, "unit": "A"}
